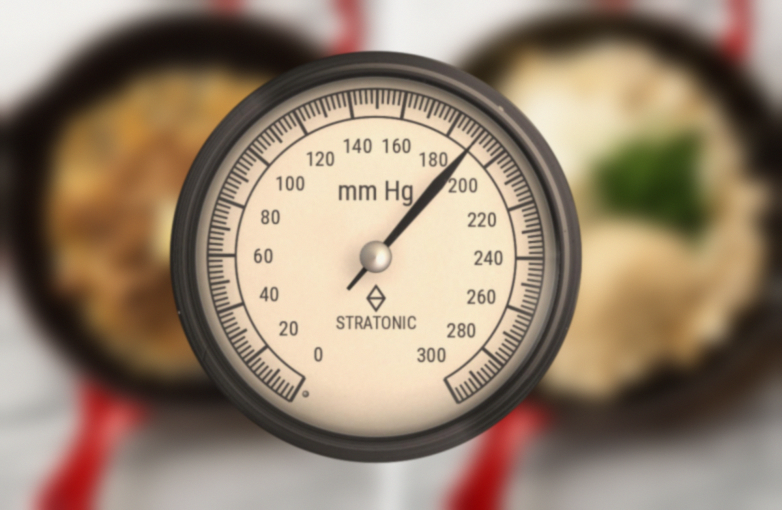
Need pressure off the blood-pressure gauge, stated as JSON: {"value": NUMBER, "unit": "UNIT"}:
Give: {"value": 190, "unit": "mmHg"}
